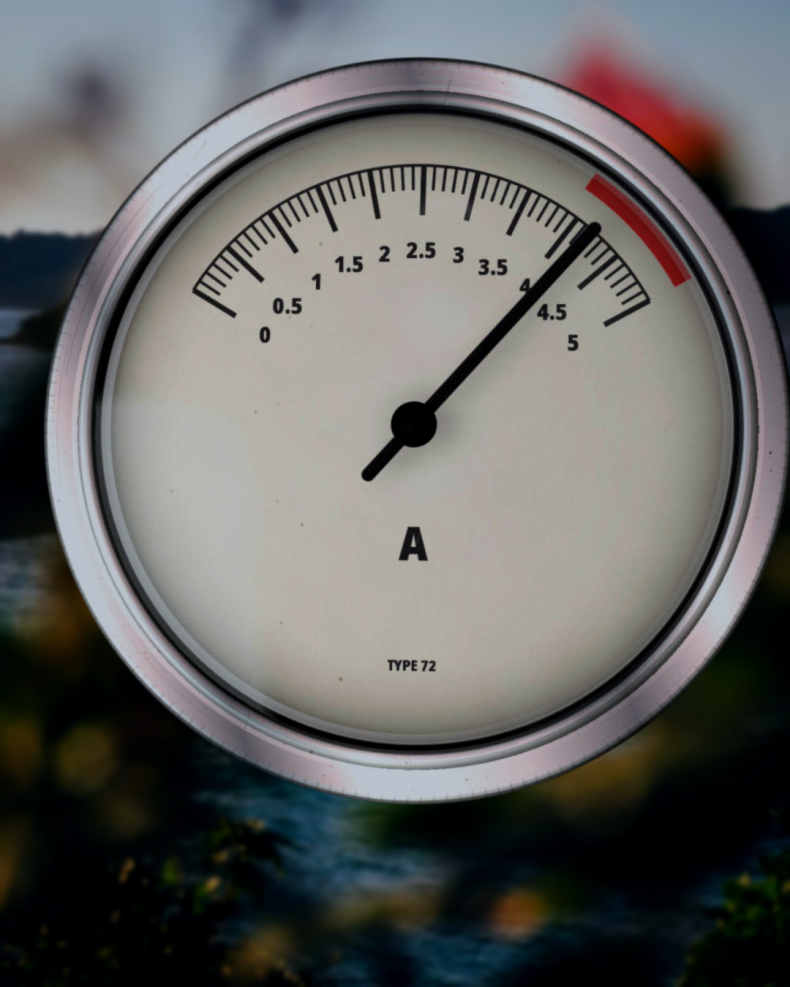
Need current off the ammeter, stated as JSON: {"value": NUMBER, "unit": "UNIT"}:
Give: {"value": 4.2, "unit": "A"}
